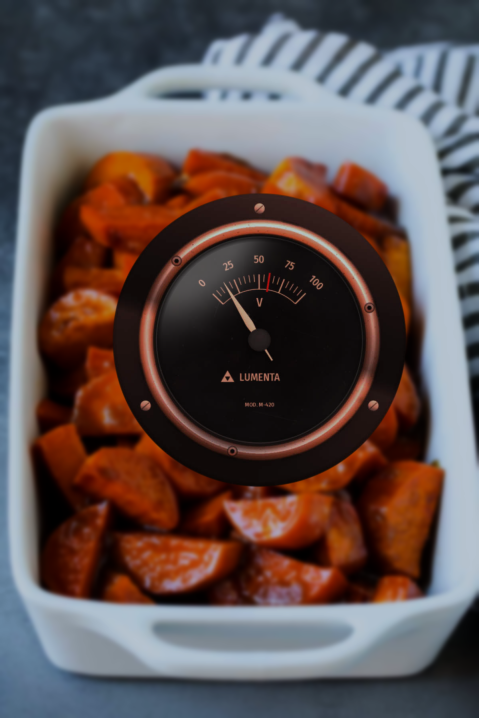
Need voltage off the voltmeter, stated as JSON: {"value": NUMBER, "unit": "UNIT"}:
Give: {"value": 15, "unit": "V"}
